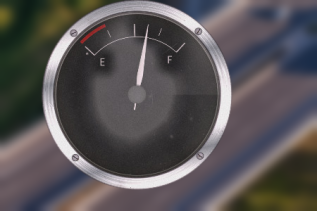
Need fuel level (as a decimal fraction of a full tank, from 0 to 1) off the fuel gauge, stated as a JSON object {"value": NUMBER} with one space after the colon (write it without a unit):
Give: {"value": 0.625}
